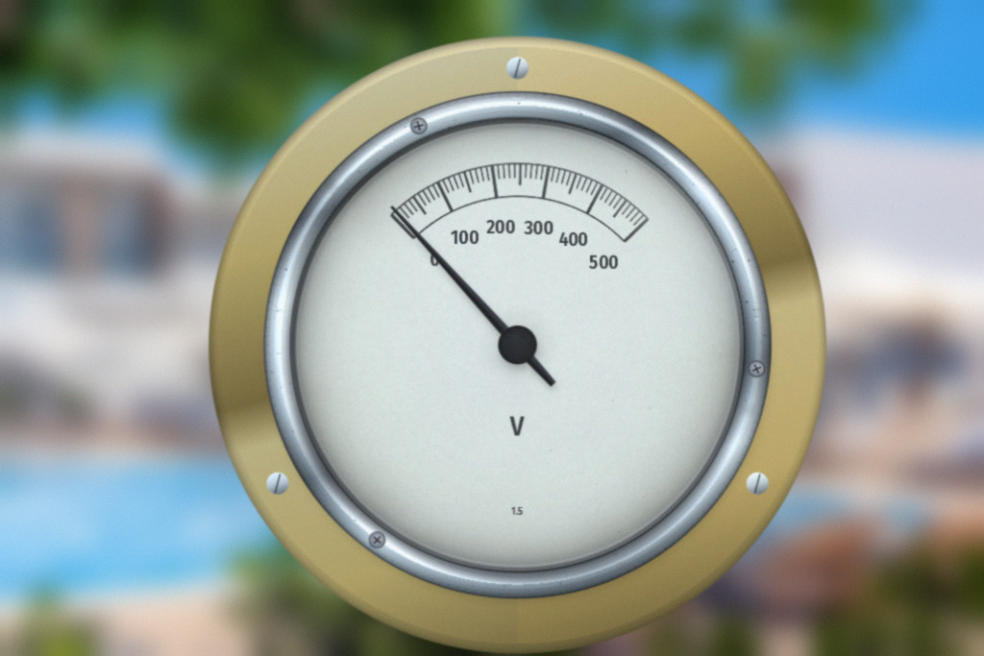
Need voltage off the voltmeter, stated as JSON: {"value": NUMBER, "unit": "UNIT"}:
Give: {"value": 10, "unit": "V"}
